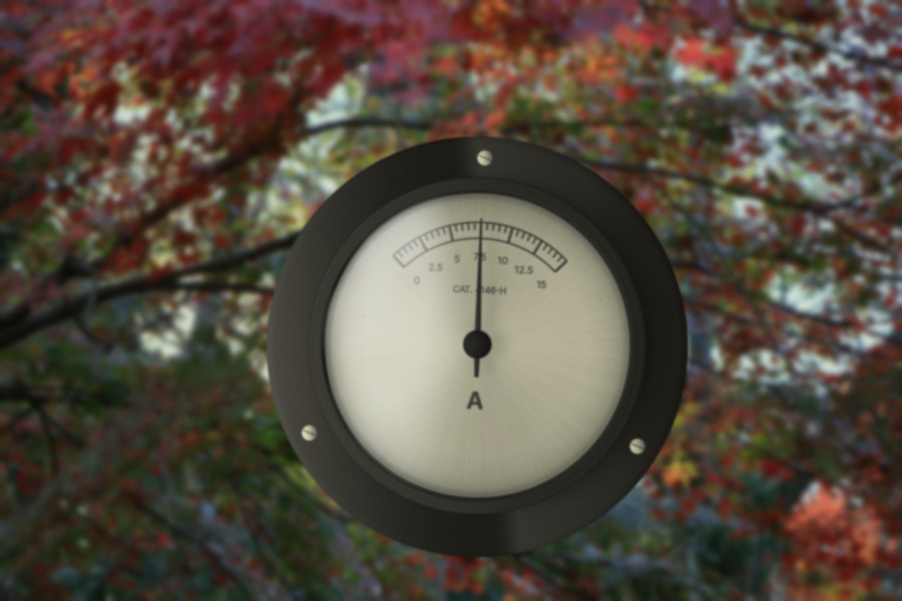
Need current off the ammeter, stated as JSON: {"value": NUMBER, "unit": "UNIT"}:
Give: {"value": 7.5, "unit": "A"}
